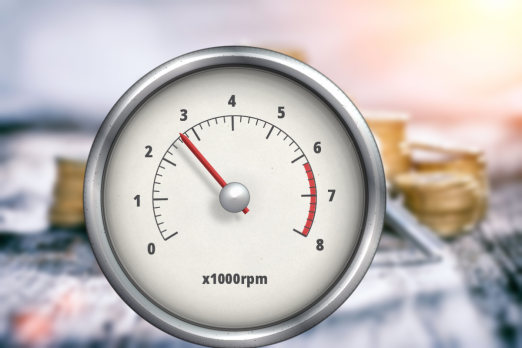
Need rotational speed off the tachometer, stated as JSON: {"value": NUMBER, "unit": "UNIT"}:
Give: {"value": 2700, "unit": "rpm"}
